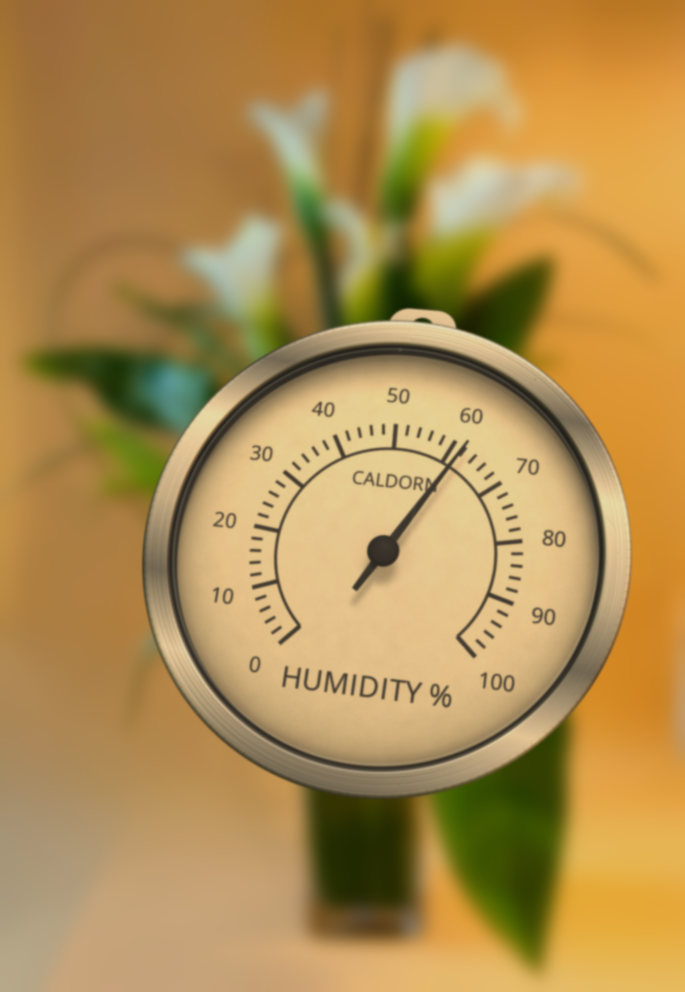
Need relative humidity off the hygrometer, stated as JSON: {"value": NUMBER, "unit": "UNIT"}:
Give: {"value": 62, "unit": "%"}
